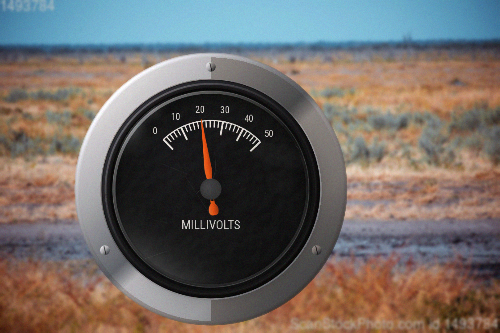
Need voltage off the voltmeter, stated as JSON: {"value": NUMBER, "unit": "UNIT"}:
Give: {"value": 20, "unit": "mV"}
